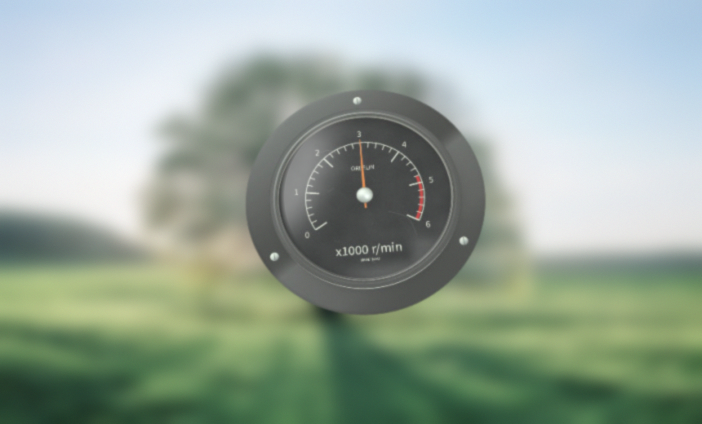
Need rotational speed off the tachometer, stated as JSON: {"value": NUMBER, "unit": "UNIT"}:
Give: {"value": 3000, "unit": "rpm"}
